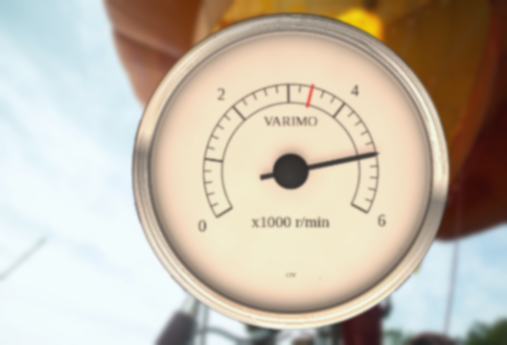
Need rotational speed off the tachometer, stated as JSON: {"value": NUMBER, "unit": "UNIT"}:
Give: {"value": 5000, "unit": "rpm"}
